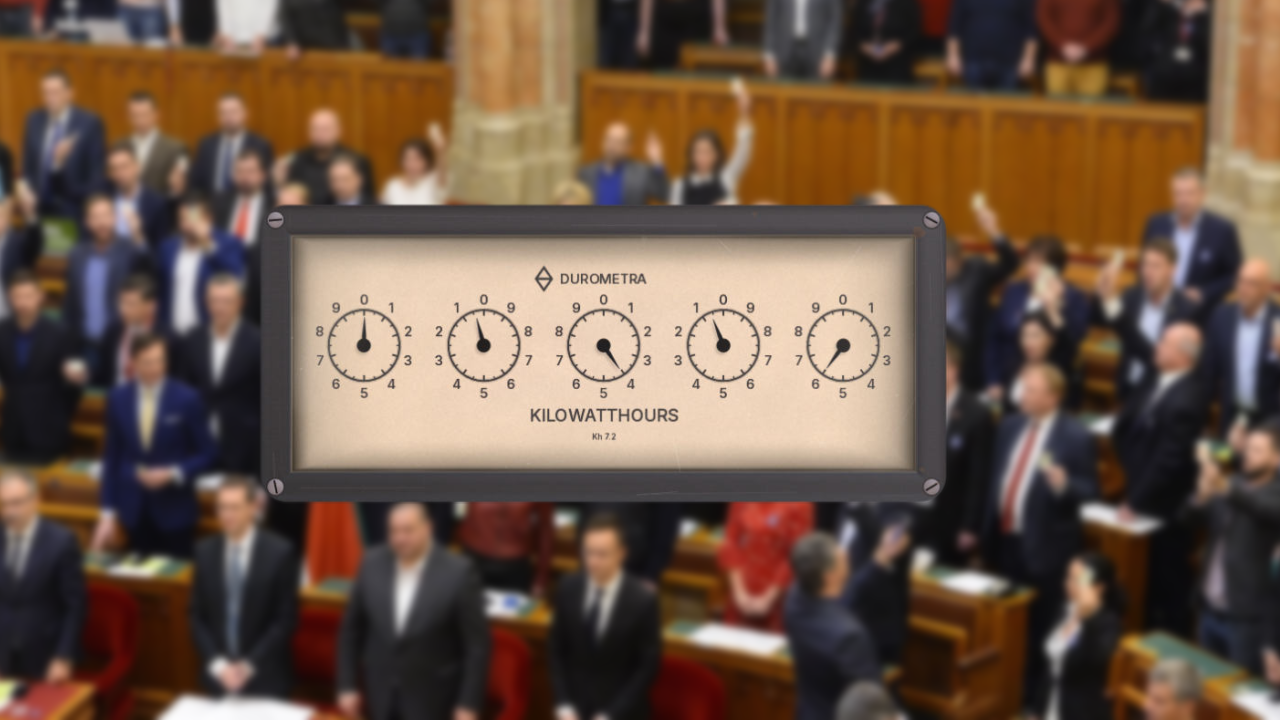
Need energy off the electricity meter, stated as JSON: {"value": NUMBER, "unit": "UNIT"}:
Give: {"value": 406, "unit": "kWh"}
